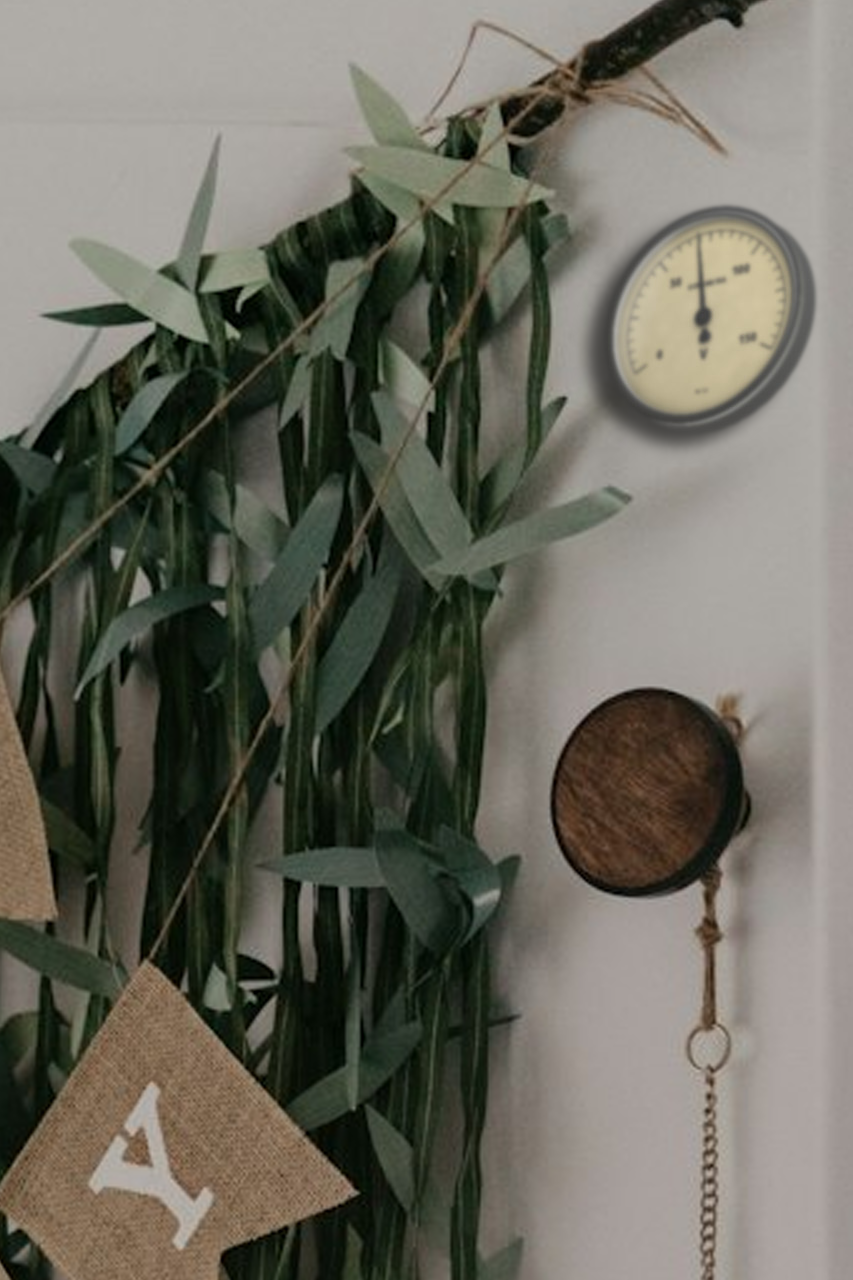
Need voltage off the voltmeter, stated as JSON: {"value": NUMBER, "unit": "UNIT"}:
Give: {"value": 70, "unit": "V"}
